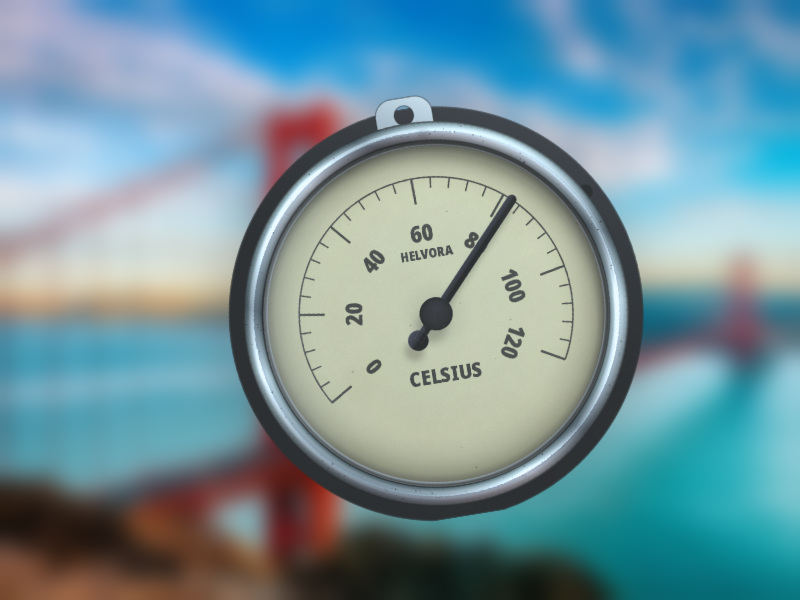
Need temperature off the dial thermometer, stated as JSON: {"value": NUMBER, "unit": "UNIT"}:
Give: {"value": 82, "unit": "°C"}
